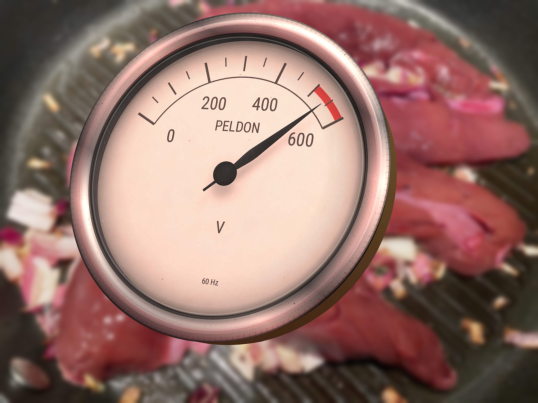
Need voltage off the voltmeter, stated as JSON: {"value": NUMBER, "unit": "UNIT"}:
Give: {"value": 550, "unit": "V"}
